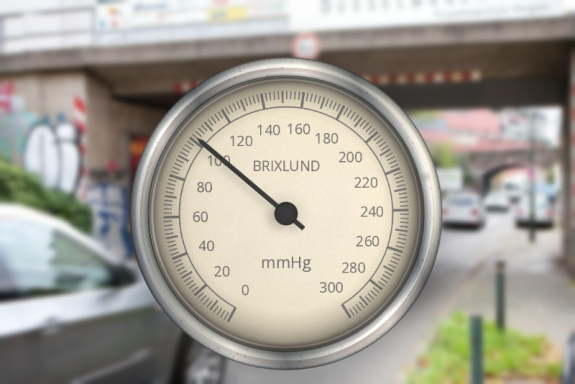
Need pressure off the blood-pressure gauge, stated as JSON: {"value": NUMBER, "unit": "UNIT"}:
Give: {"value": 102, "unit": "mmHg"}
